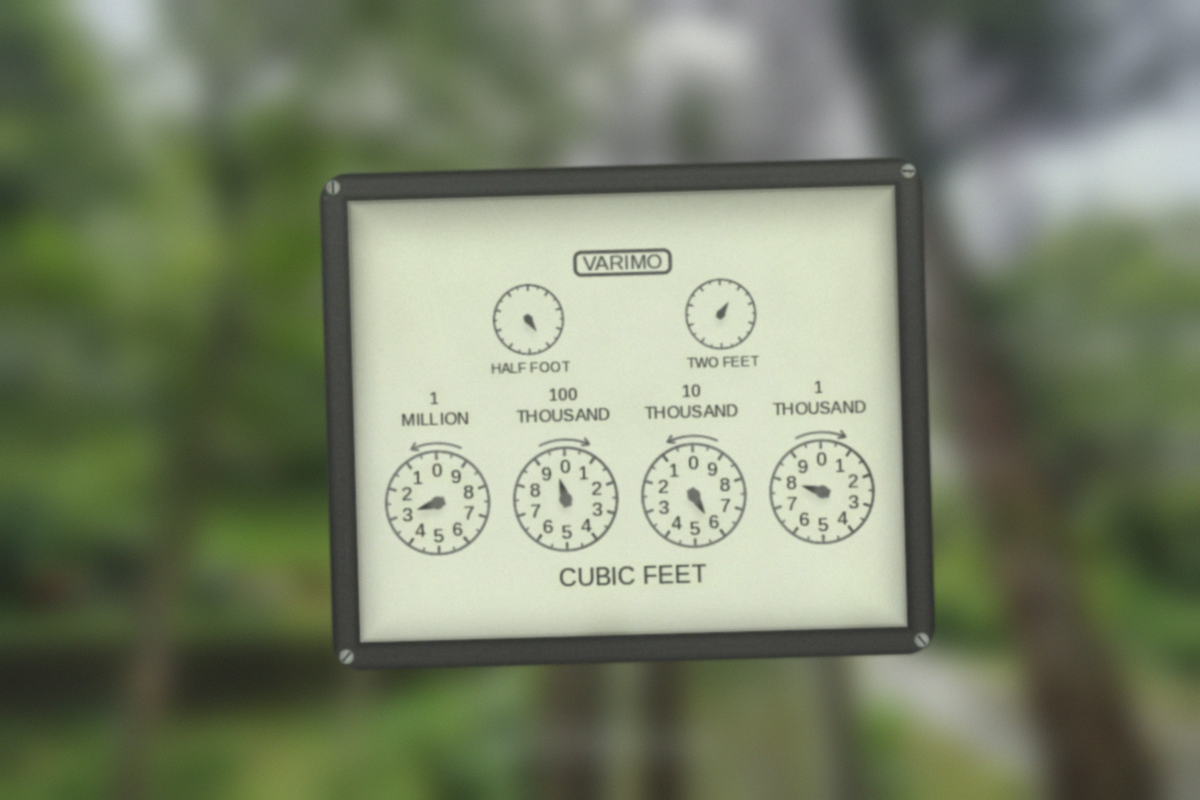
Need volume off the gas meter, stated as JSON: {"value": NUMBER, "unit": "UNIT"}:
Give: {"value": 295800, "unit": "ft³"}
